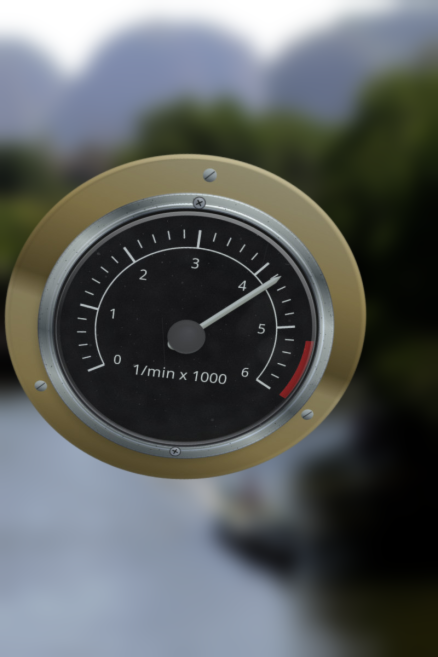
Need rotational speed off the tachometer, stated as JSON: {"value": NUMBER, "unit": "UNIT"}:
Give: {"value": 4200, "unit": "rpm"}
